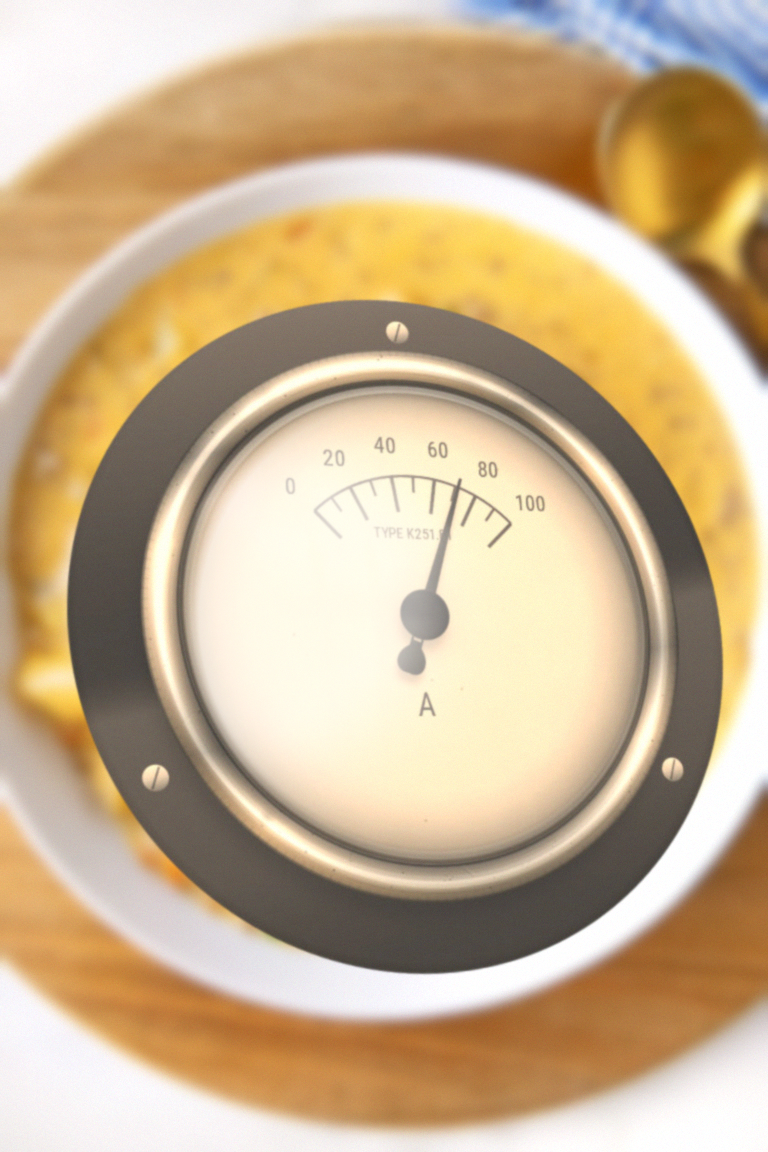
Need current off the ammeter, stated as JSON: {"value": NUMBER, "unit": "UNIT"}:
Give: {"value": 70, "unit": "A"}
